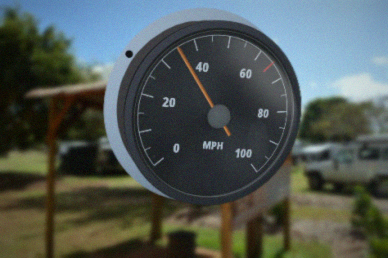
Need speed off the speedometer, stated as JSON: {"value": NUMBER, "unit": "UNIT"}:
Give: {"value": 35, "unit": "mph"}
